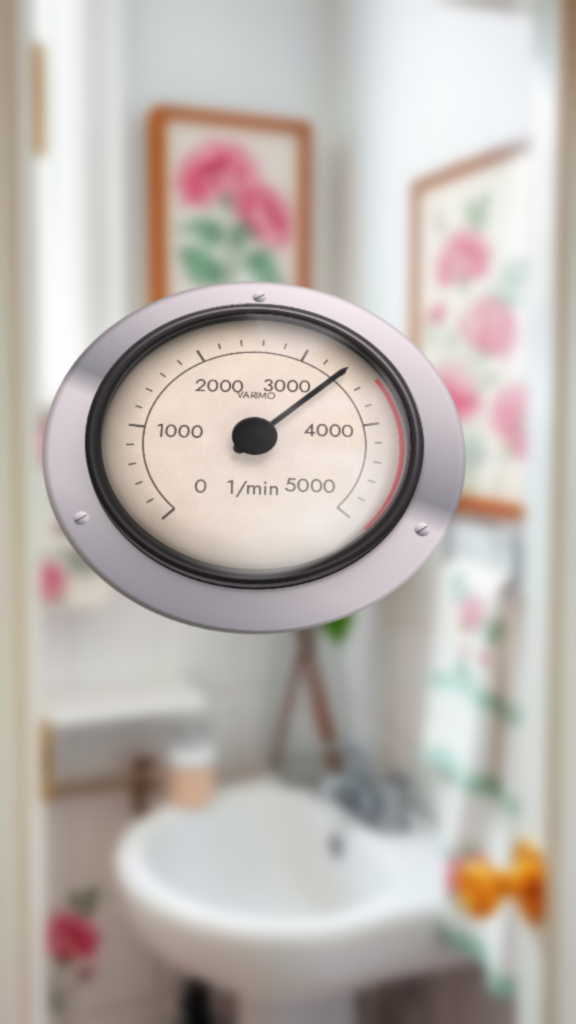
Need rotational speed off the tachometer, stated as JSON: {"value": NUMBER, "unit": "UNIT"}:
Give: {"value": 3400, "unit": "rpm"}
